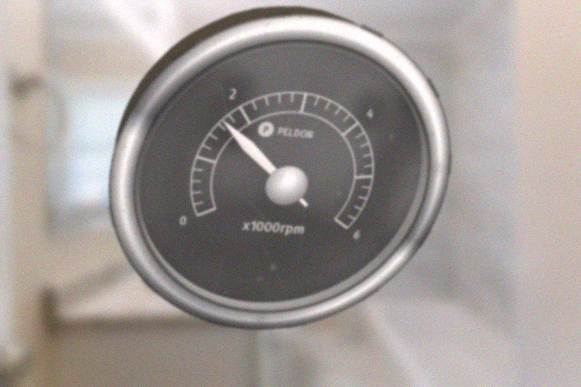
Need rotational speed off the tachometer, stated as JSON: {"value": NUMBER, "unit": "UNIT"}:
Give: {"value": 1700, "unit": "rpm"}
